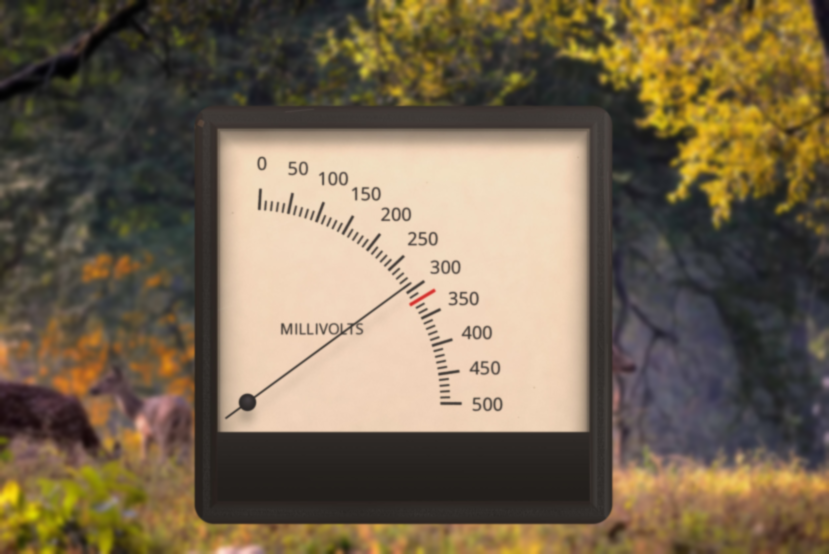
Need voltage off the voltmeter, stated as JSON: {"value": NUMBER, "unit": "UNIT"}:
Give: {"value": 290, "unit": "mV"}
